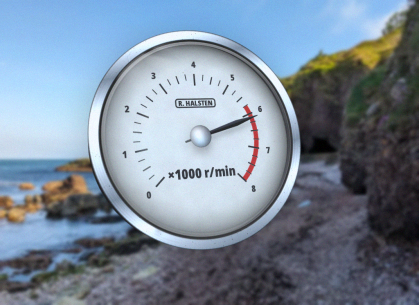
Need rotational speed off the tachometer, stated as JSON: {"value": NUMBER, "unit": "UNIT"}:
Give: {"value": 6125, "unit": "rpm"}
